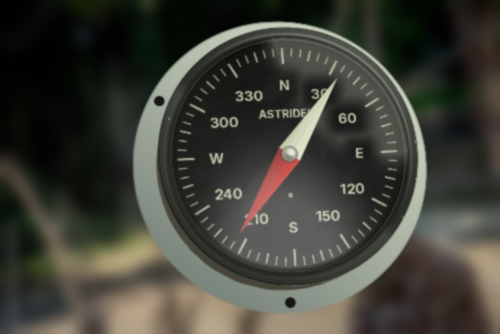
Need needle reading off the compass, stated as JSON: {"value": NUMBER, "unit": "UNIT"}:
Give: {"value": 215, "unit": "°"}
